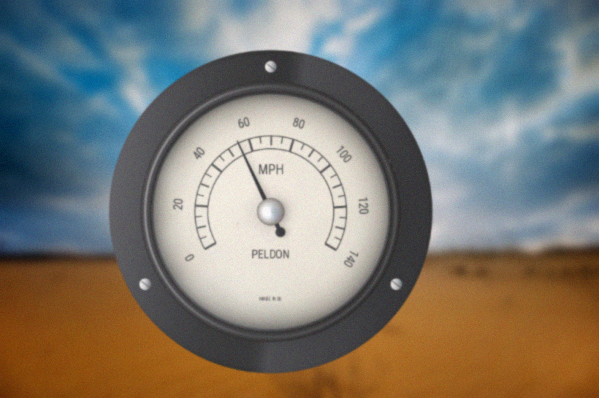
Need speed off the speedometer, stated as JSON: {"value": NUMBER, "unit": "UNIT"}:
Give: {"value": 55, "unit": "mph"}
